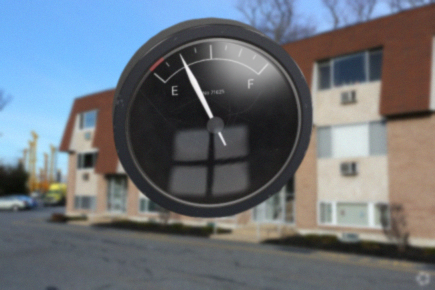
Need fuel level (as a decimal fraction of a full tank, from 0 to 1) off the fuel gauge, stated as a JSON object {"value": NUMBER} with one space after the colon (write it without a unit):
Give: {"value": 0.25}
